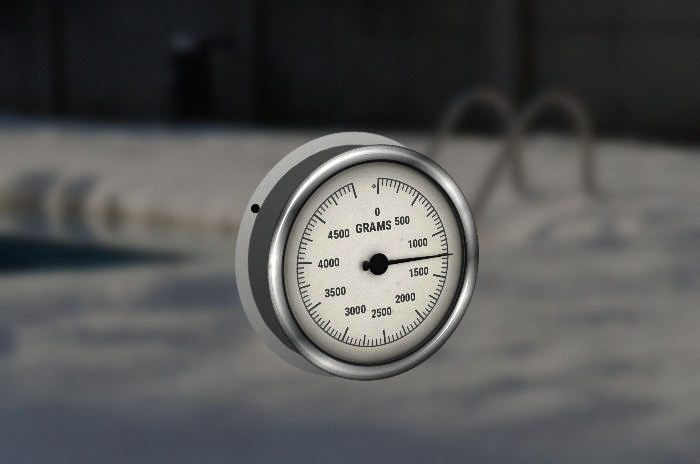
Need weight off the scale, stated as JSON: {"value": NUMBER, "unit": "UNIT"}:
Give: {"value": 1250, "unit": "g"}
